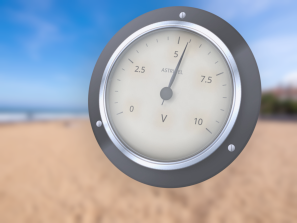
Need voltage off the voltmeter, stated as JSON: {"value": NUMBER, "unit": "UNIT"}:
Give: {"value": 5.5, "unit": "V"}
